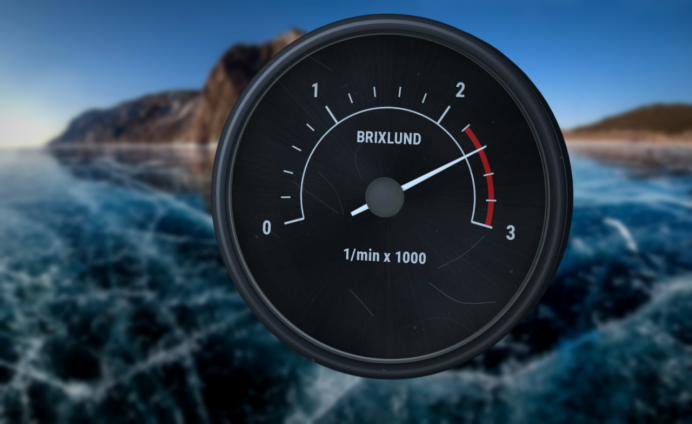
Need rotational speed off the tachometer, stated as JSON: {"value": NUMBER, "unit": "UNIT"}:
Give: {"value": 2400, "unit": "rpm"}
